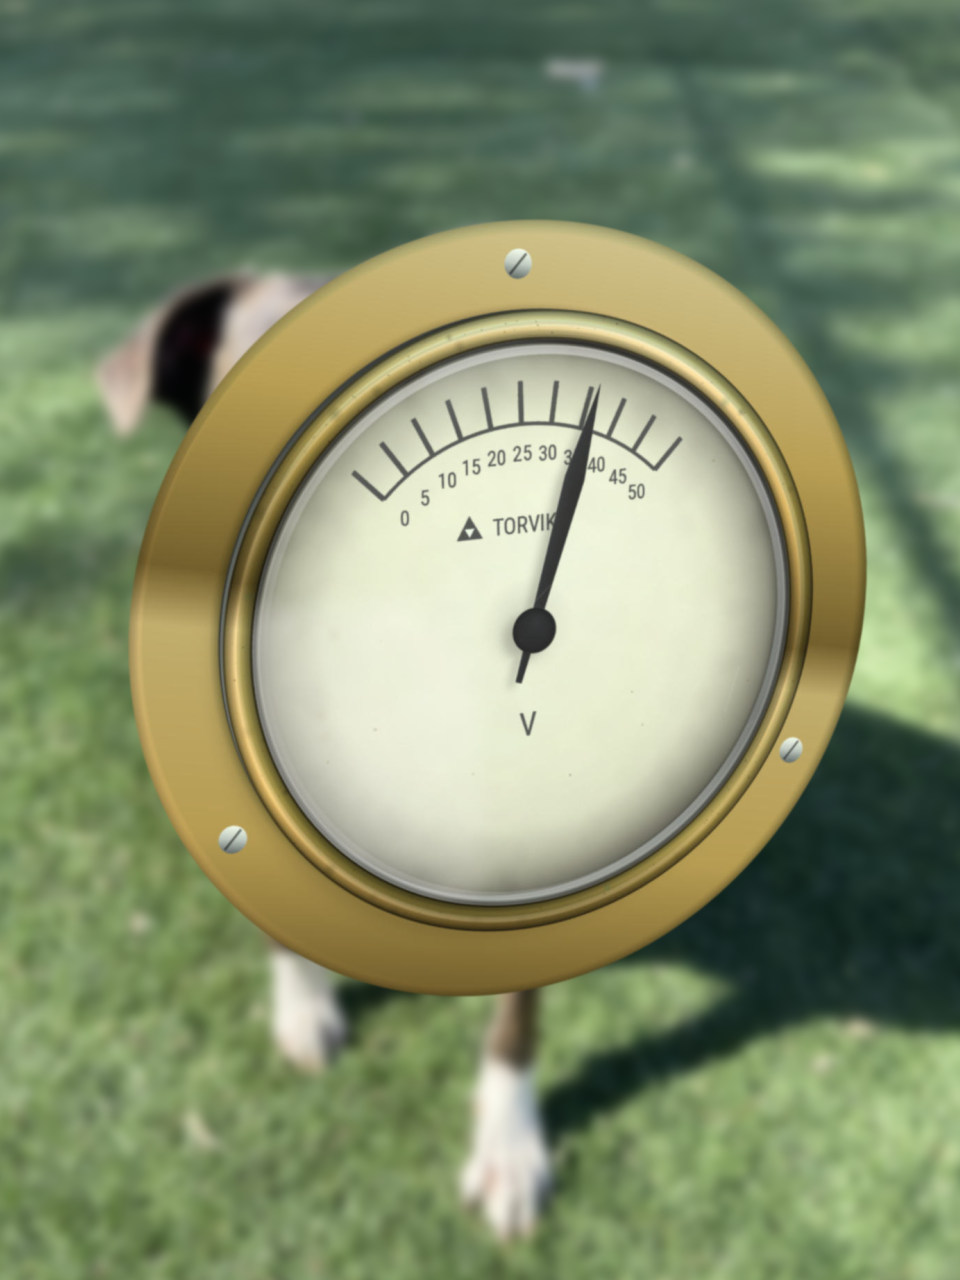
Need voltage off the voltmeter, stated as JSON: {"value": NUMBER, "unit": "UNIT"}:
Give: {"value": 35, "unit": "V"}
